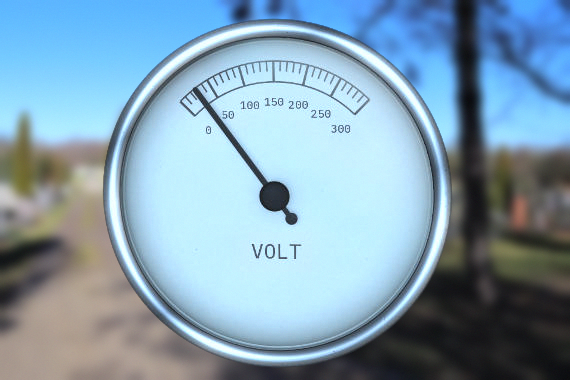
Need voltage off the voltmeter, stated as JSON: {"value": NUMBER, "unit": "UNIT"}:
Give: {"value": 30, "unit": "V"}
